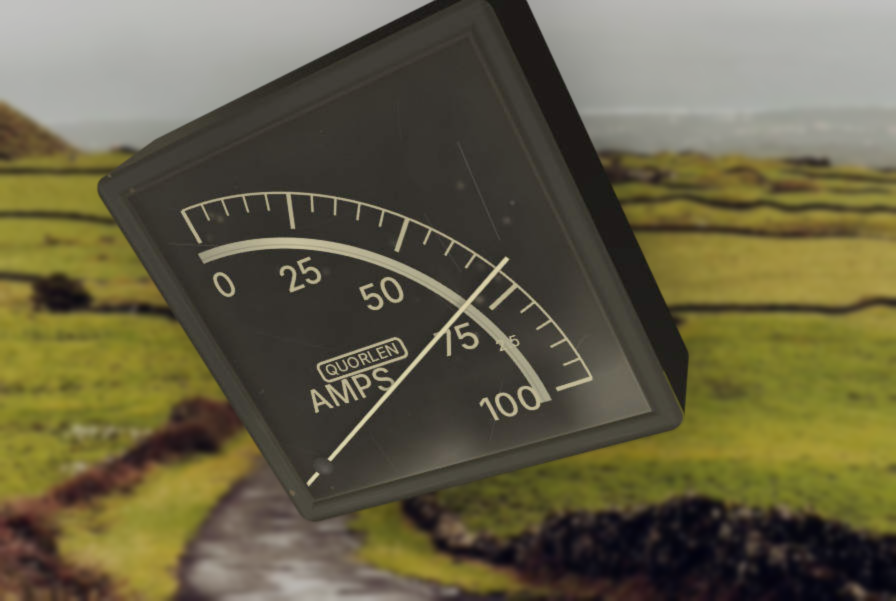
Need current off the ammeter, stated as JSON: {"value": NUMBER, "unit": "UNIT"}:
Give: {"value": 70, "unit": "A"}
